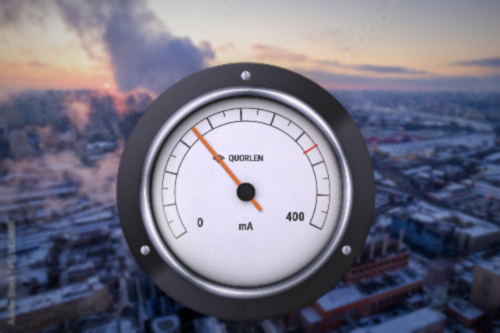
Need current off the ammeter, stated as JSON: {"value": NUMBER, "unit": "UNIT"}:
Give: {"value": 140, "unit": "mA"}
